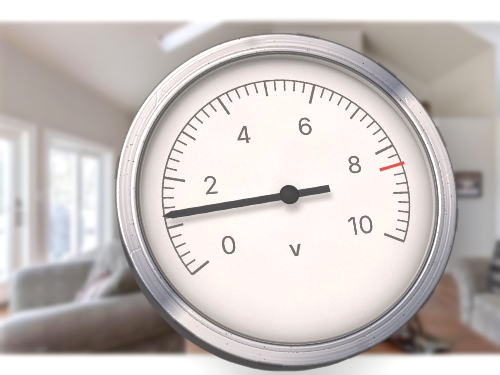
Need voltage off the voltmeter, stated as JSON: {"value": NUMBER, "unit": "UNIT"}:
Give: {"value": 1.2, "unit": "V"}
